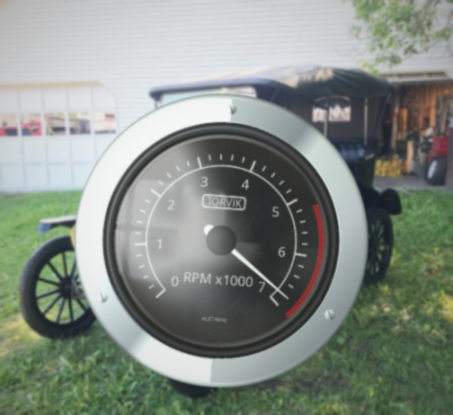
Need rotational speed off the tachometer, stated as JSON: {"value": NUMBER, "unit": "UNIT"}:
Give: {"value": 6800, "unit": "rpm"}
